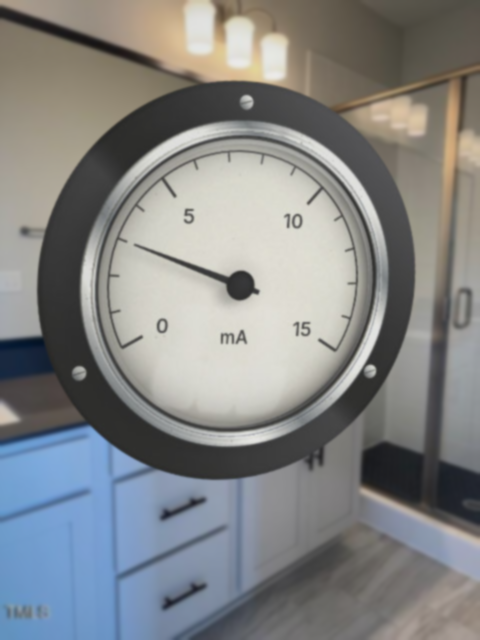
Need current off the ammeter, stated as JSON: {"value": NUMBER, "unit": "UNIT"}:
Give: {"value": 3, "unit": "mA"}
